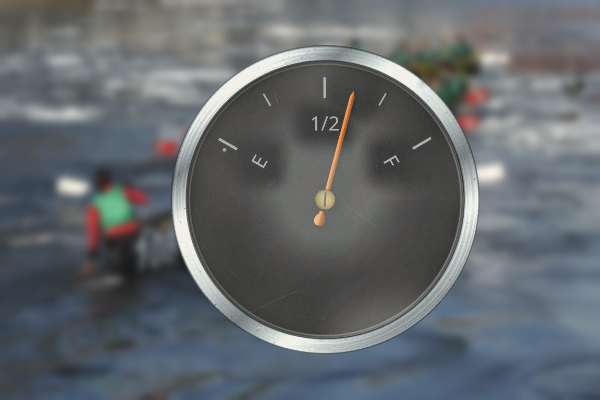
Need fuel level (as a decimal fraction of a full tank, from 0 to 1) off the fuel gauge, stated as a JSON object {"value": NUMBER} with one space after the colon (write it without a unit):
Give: {"value": 0.625}
